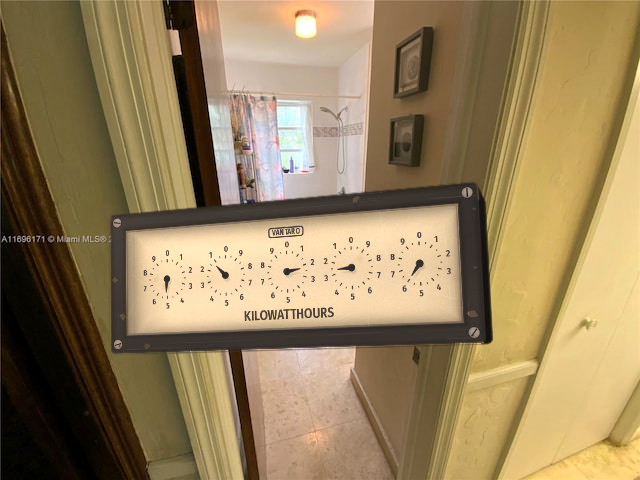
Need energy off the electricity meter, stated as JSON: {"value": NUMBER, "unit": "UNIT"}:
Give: {"value": 51226, "unit": "kWh"}
